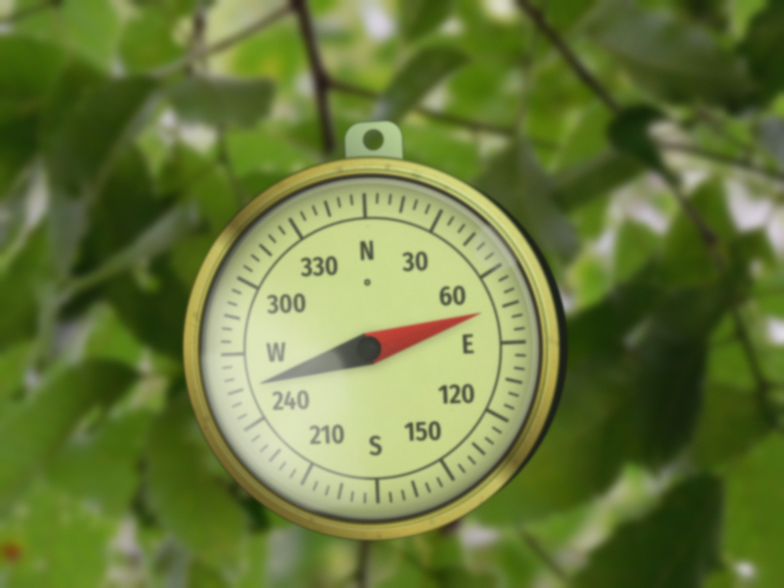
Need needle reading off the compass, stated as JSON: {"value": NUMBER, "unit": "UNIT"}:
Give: {"value": 75, "unit": "°"}
